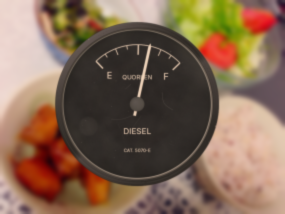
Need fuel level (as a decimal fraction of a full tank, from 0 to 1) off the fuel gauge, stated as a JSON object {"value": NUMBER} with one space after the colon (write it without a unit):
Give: {"value": 0.625}
